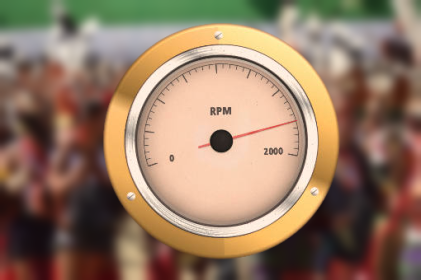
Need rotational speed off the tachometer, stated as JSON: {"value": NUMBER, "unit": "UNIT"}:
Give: {"value": 1750, "unit": "rpm"}
